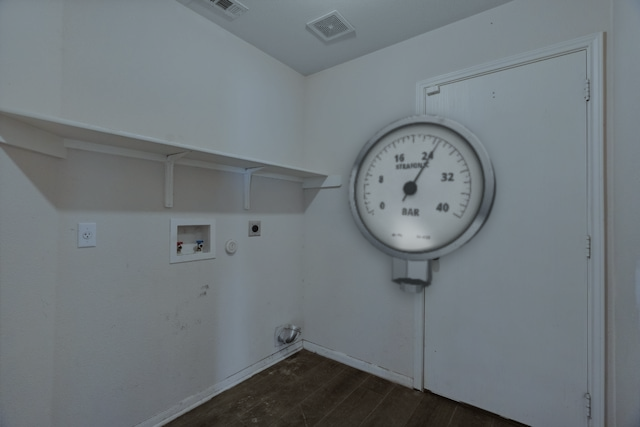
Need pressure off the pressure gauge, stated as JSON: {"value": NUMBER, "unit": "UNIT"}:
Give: {"value": 25, "unit": "bar"}
